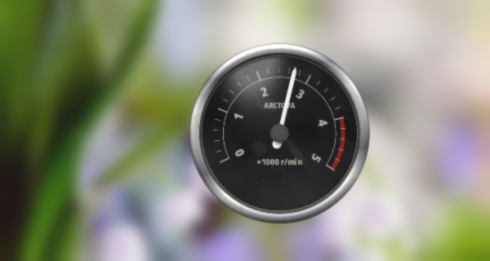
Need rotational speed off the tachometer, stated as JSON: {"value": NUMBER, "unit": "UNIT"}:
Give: {"value": 2700, "unit": "rpm"}
